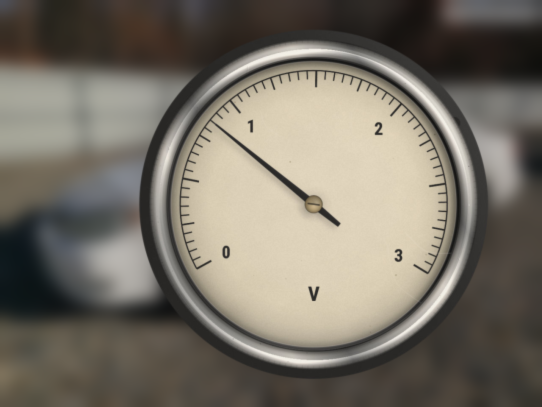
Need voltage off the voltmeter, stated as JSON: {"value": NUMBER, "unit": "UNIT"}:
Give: {"value": 0.85, "unit": "V"}
